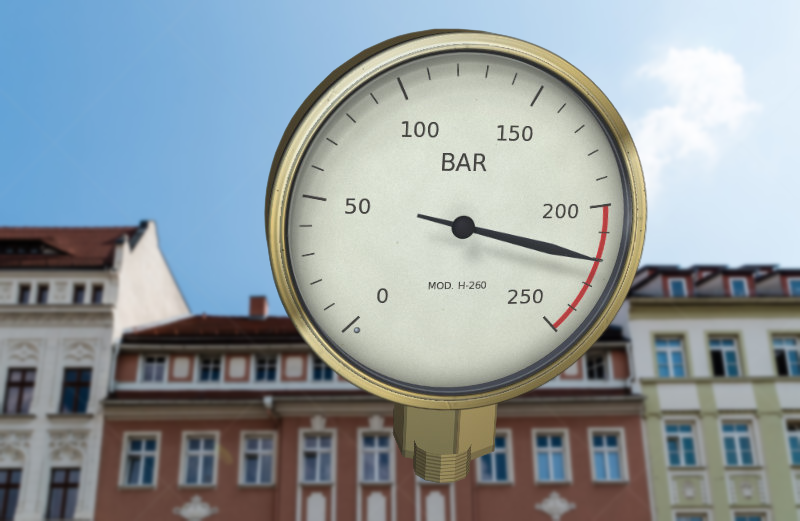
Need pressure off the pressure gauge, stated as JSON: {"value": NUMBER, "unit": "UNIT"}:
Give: {"value": 220, "unit": "bar"}
